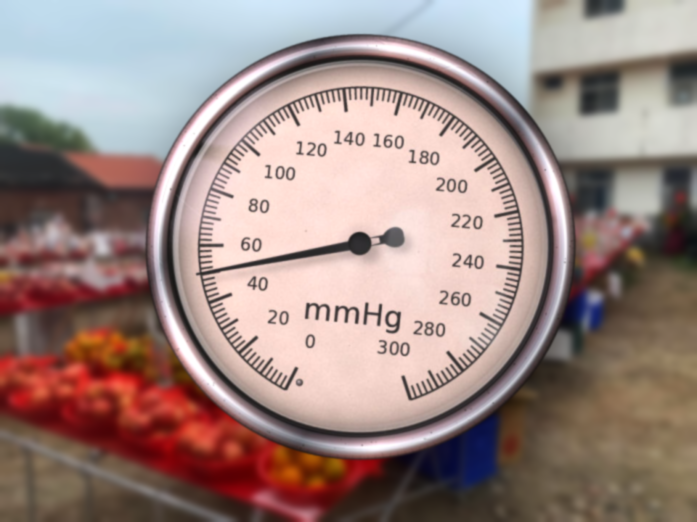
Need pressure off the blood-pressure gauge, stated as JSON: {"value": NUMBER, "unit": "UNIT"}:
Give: {"value": 50, "unit": "mmHg"}
